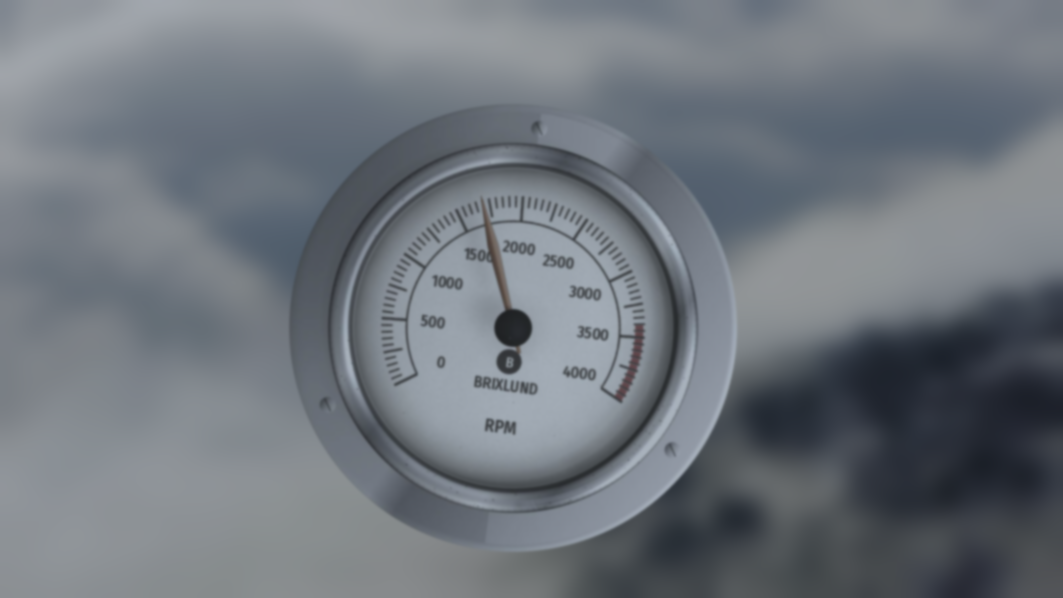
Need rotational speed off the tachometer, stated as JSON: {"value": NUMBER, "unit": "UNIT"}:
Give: {"value": 1700, "unit": "rpm"}
